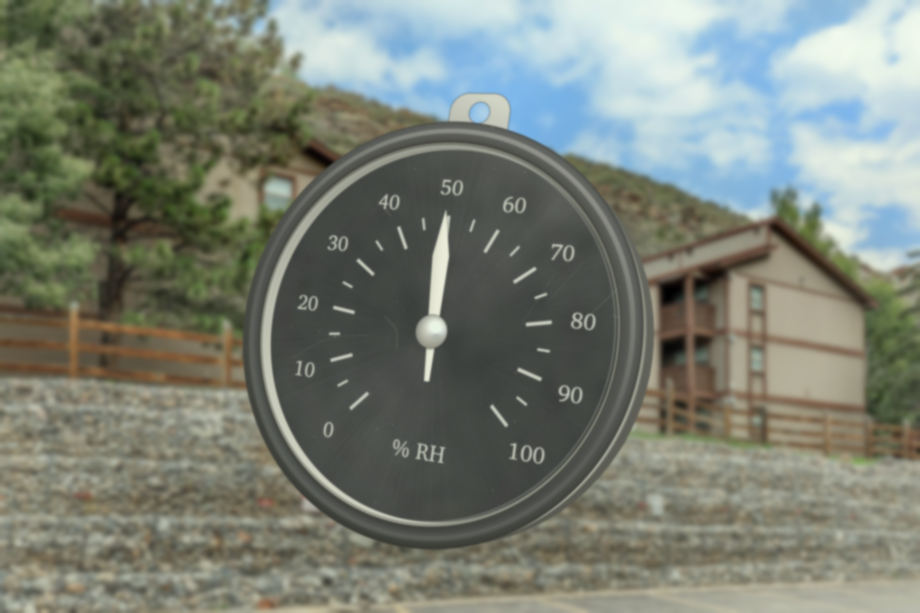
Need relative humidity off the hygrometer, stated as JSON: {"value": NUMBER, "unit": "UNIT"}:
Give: {"value": 50, "unit": "%"}
